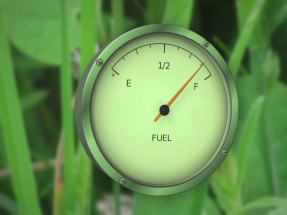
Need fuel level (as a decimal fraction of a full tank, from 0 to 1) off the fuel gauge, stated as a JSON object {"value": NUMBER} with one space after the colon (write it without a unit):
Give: {"value": 0.875}
